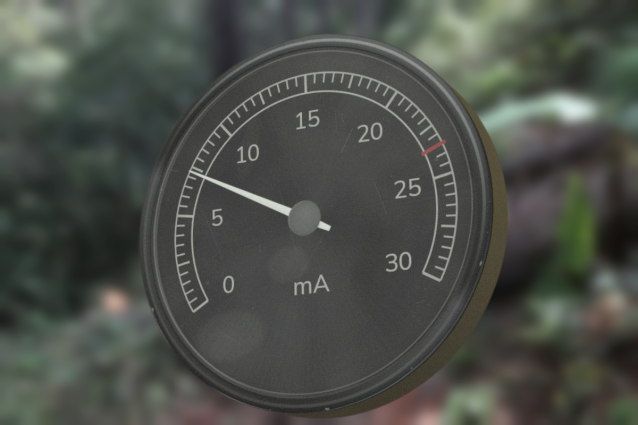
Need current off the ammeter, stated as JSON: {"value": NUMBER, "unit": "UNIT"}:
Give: {"value": 7.25, "unit": "mA"}
